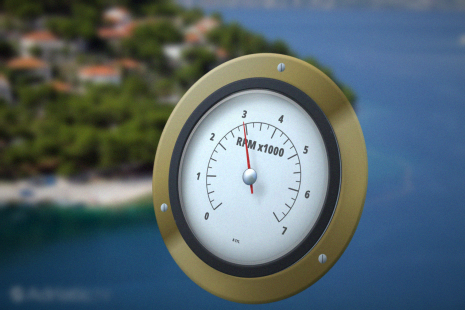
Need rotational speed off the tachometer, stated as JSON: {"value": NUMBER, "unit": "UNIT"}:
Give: {"value": 3000, "unit": "rpm"}
